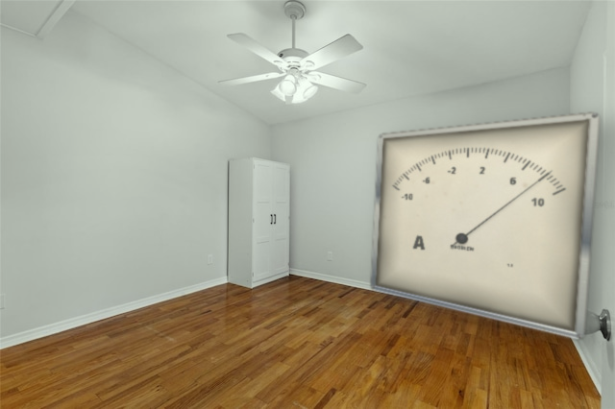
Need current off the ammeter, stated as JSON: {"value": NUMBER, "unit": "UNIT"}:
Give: {"value": 8, "unit": "A"}
